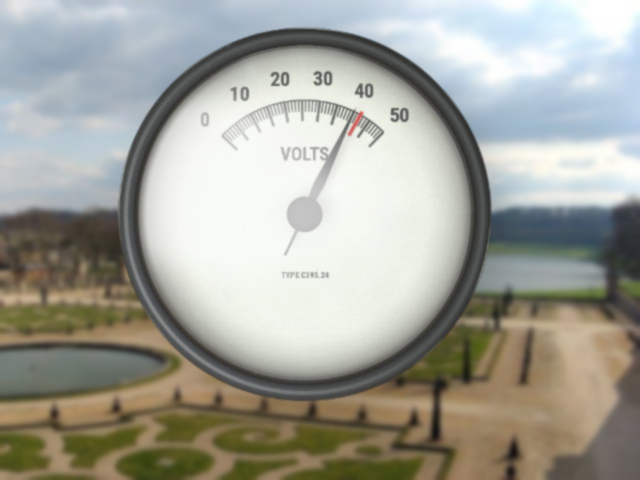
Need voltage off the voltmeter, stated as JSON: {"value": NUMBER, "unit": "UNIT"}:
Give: {"value": 40, "unit": "V"}
